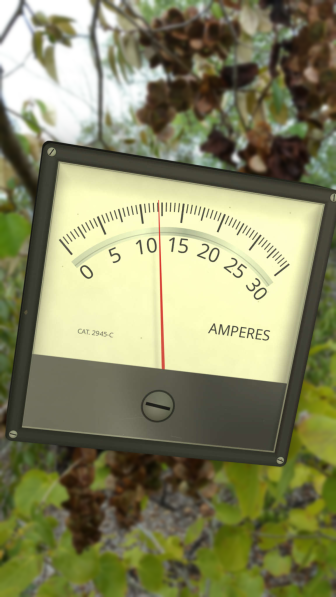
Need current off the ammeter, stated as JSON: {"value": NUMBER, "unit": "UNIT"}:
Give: {"value": 12, "unit": "A"}
